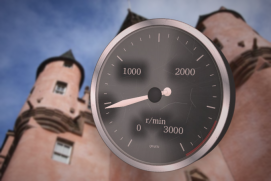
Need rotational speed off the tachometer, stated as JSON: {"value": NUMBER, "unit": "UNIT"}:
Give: {"value": 450, "unit": "rpm"}
